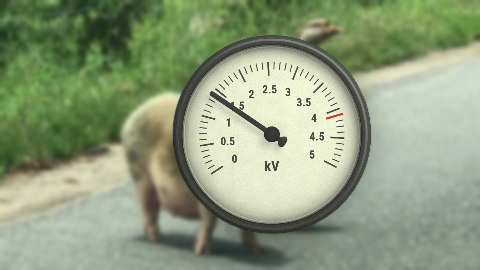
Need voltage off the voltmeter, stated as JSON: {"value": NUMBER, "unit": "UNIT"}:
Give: {"value": 1.4, "unit": "kV"}
